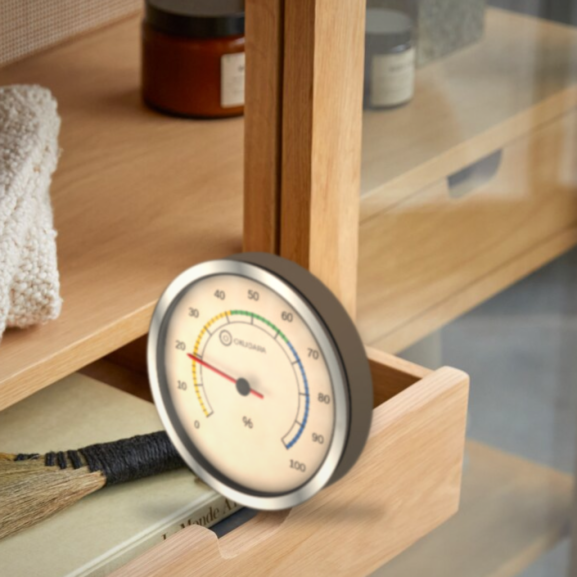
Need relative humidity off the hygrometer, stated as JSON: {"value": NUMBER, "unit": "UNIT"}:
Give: {"value": 20, "unit": "%"}
